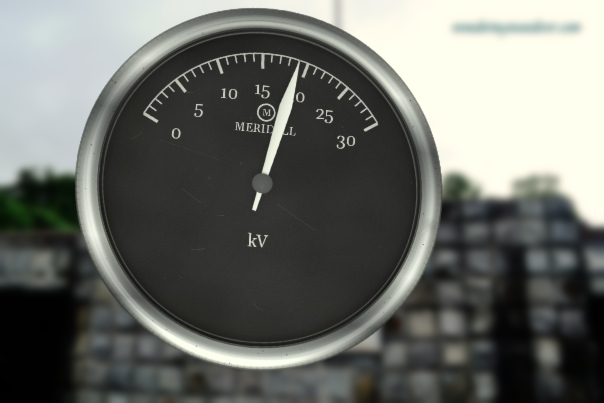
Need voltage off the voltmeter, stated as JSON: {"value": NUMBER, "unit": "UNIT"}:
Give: {"value": 19, "unit": "kV"}
